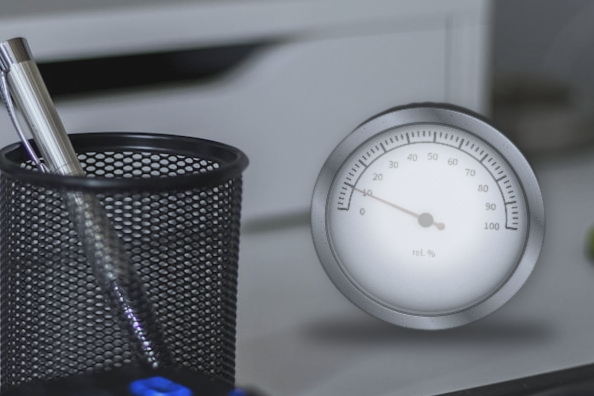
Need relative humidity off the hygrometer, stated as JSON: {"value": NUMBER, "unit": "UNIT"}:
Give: {"value": 10, "unit": "%"}
